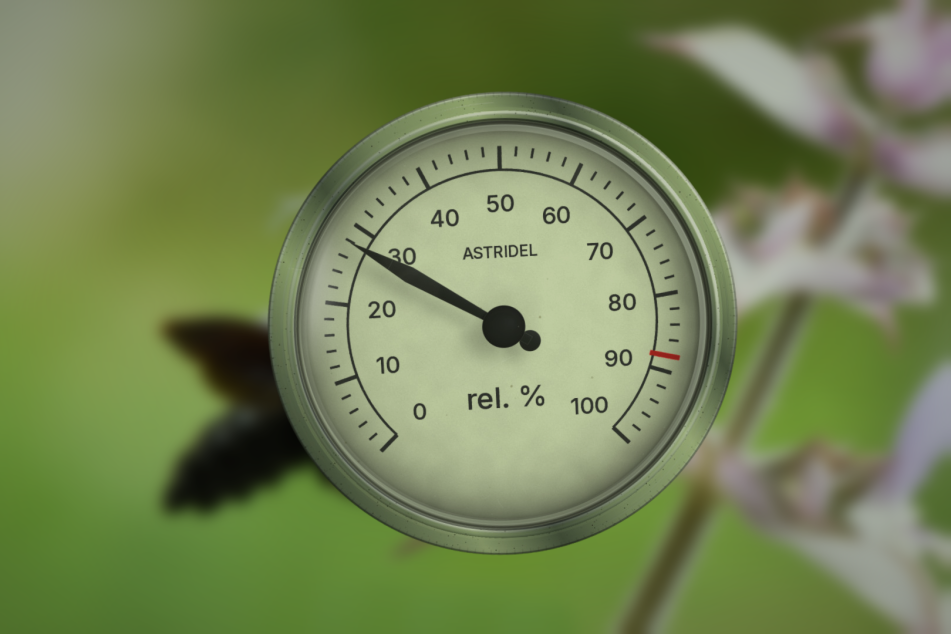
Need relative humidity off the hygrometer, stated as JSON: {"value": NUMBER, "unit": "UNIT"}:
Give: {"value": 28, "unit": "%"}
